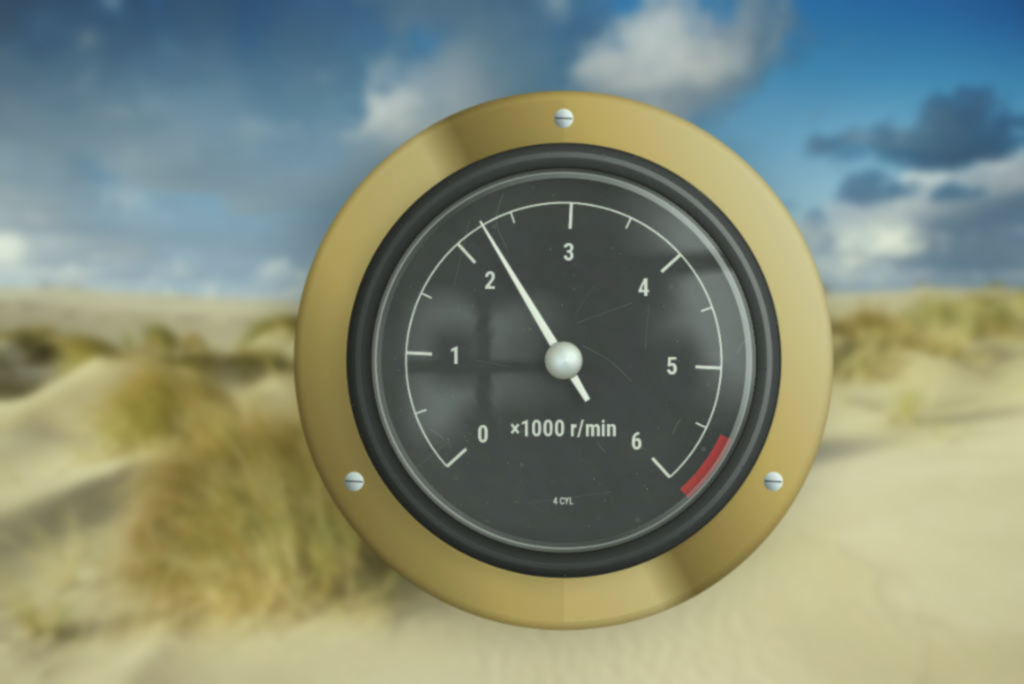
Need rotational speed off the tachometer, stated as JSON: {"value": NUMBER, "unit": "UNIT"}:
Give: {"value": 2250, "unit": "rpm"}
